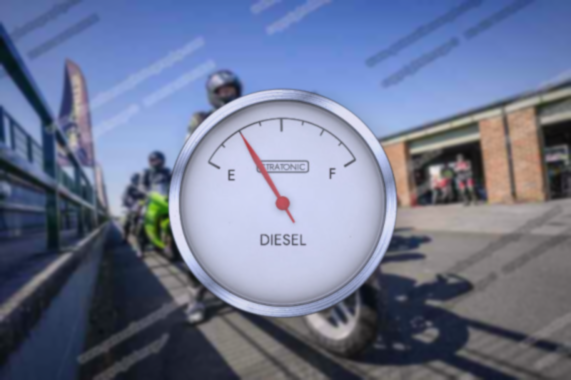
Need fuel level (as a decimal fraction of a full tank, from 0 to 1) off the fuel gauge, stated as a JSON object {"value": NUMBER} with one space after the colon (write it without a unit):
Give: {"value": 0.25}
